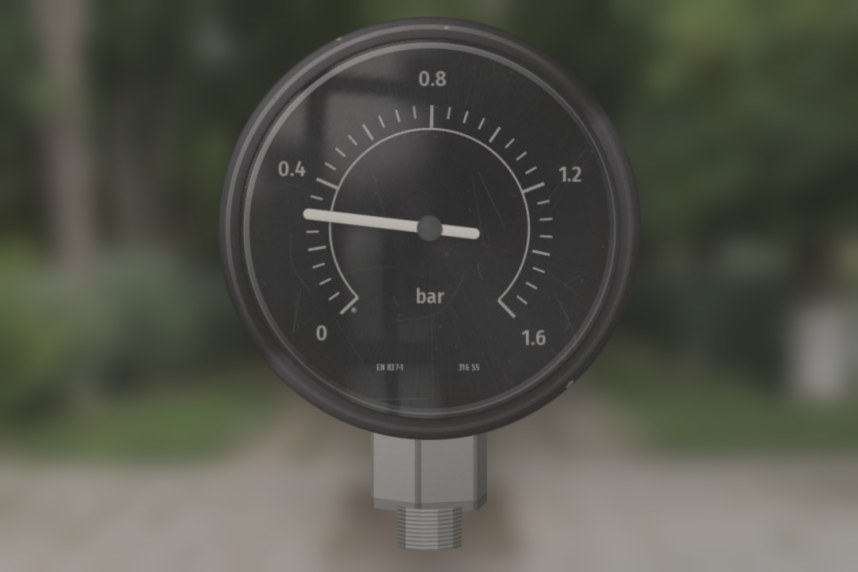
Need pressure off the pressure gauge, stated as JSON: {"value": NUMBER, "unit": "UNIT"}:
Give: {"value": 0.3, "unit": "bar"}
